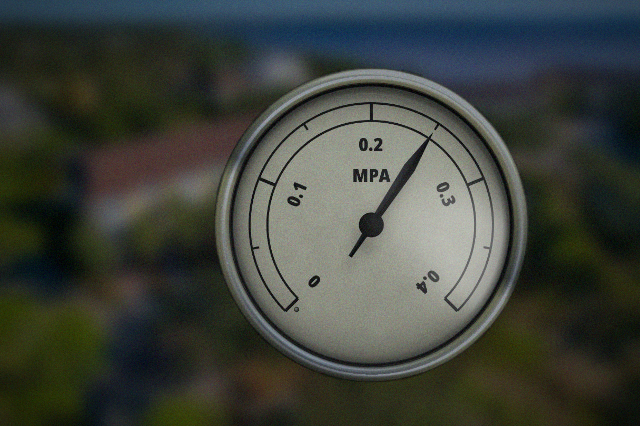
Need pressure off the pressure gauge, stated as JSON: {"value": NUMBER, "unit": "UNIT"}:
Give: {"value": 0.25, "unit": "MPa"}
